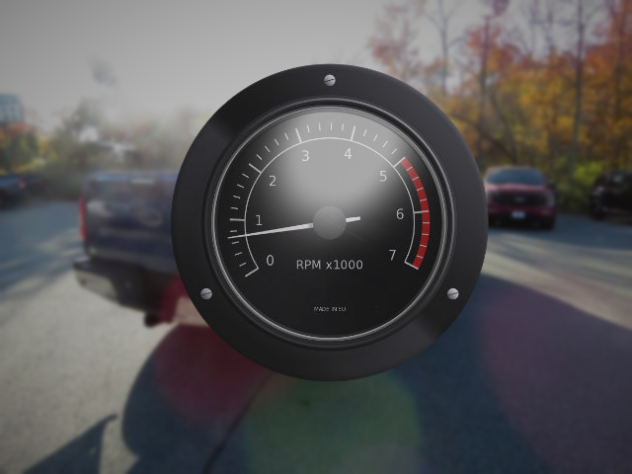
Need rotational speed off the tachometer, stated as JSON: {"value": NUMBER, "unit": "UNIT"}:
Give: {"value": 700, "unit": "rpm"}
